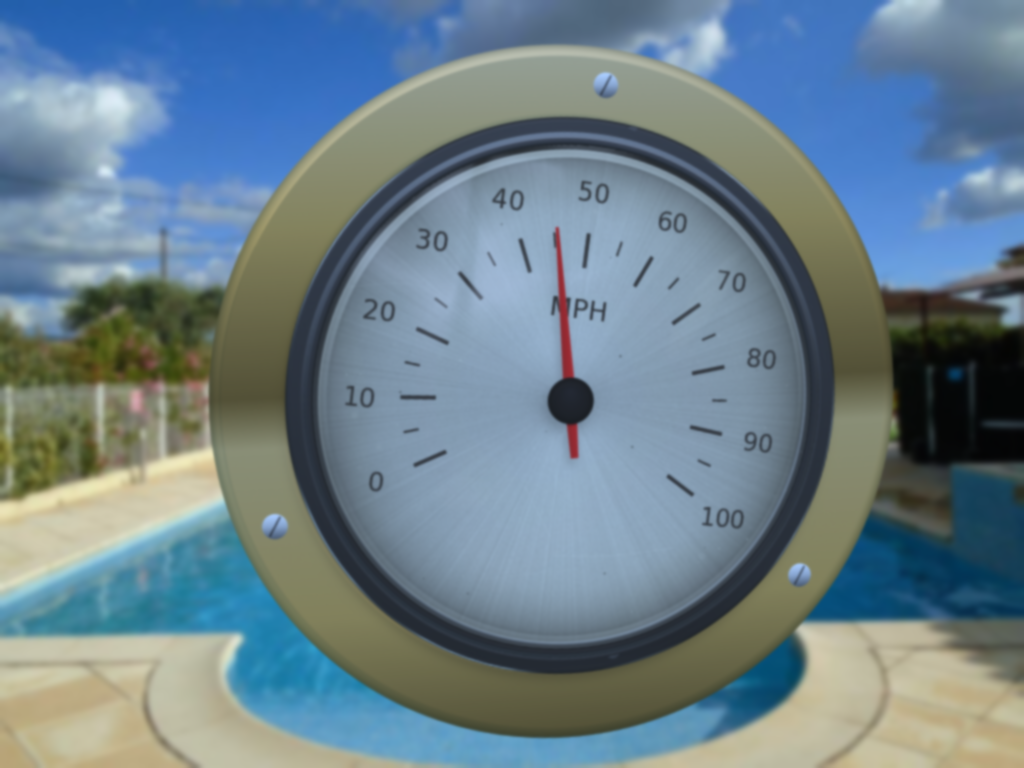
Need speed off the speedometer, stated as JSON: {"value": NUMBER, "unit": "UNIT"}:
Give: {"value": 45, "unit": "mph"}
